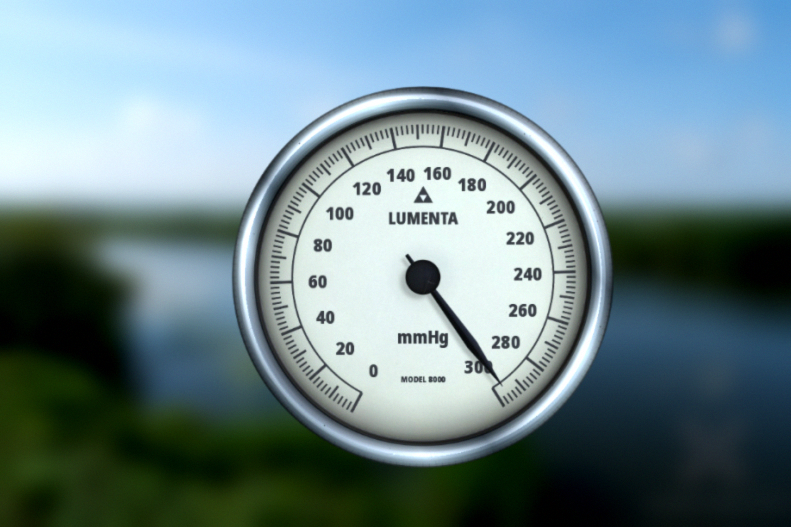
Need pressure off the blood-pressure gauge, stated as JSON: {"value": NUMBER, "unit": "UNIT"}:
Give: {"value": 296, "unit": "mmHg"}
